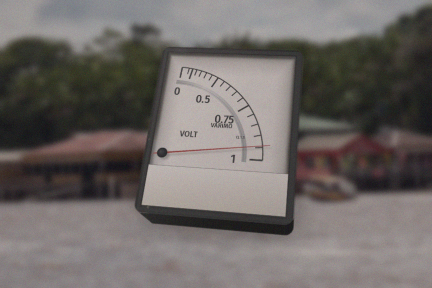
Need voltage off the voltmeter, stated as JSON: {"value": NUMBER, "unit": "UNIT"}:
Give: {"value": 0.95, "unit": "V"}
